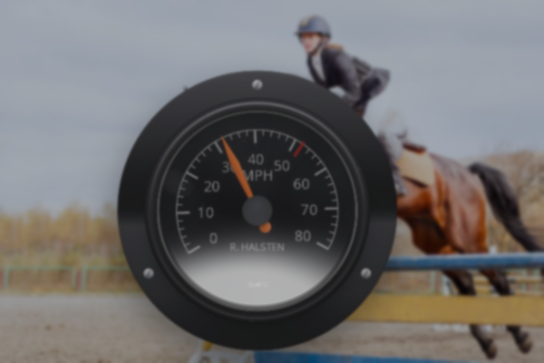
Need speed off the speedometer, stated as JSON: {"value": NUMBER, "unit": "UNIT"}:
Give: {"value": 32, "unit": "mph"}
